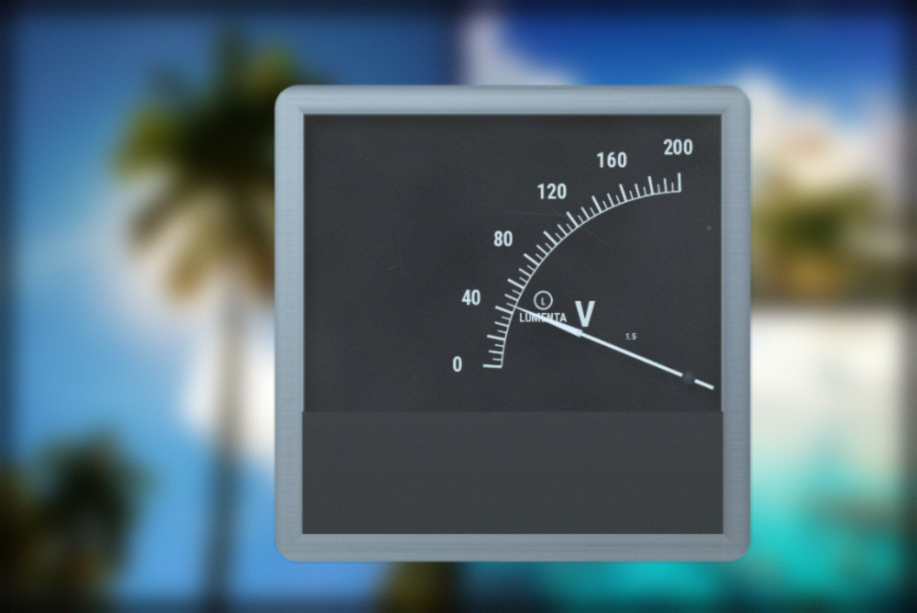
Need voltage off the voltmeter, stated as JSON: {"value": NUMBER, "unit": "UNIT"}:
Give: {"value": 45, "unit": "V"}
